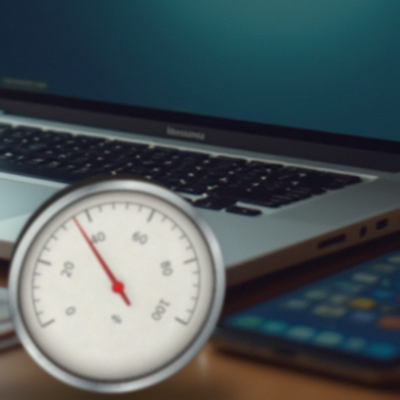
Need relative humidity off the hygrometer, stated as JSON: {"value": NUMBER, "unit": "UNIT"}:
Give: {"value": 36, "unit": "%"}
